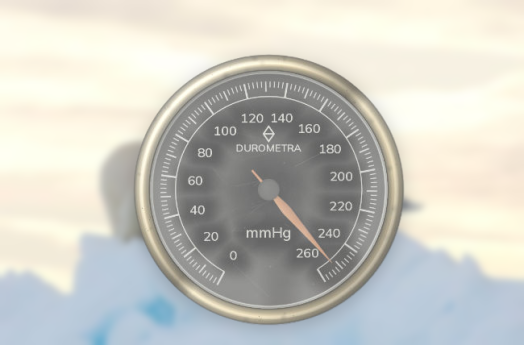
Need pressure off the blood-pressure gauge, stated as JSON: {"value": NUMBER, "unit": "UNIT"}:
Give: {"value": 252, "unit": "mmHg"}
